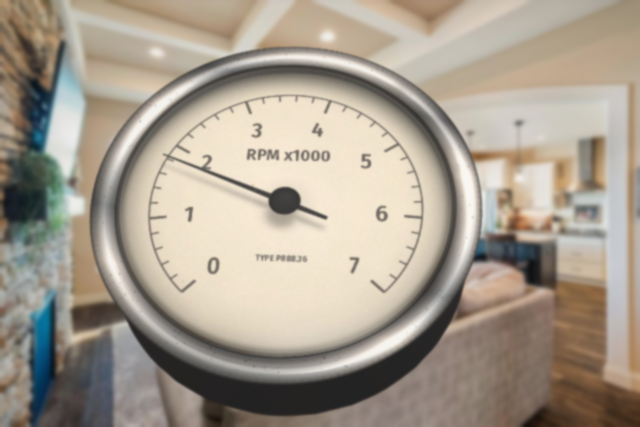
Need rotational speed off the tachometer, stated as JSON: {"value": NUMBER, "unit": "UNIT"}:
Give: {"value": 1800, "unit": "rpm"}
